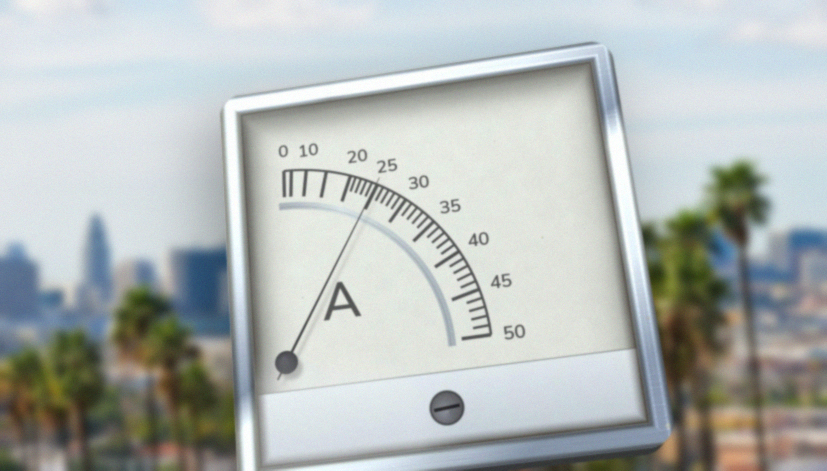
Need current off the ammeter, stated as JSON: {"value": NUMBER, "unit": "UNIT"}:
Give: {"value": 25, "unit": "A"}
